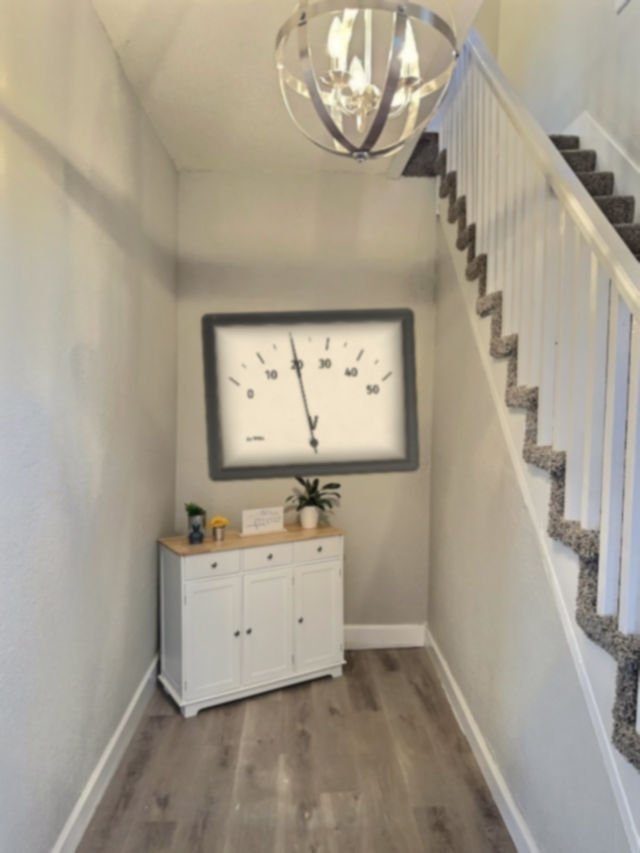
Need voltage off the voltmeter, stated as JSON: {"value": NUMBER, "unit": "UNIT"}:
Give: {"value": 20, "unit": "V"}
